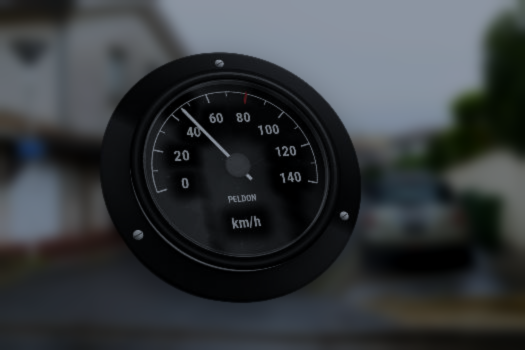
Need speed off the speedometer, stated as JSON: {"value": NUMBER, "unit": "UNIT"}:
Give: {"value": 45, "unit": "km/h"}
